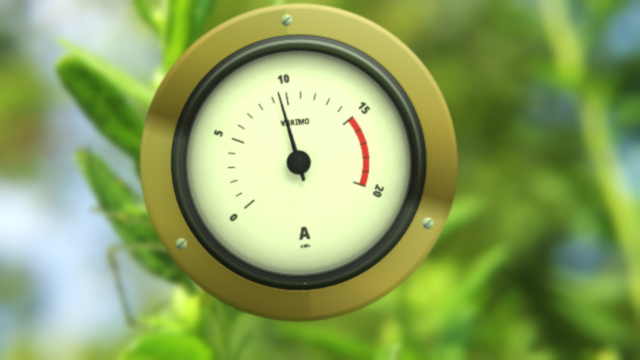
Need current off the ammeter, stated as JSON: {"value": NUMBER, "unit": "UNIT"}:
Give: {"value": 9.5, "unit": "A"}
